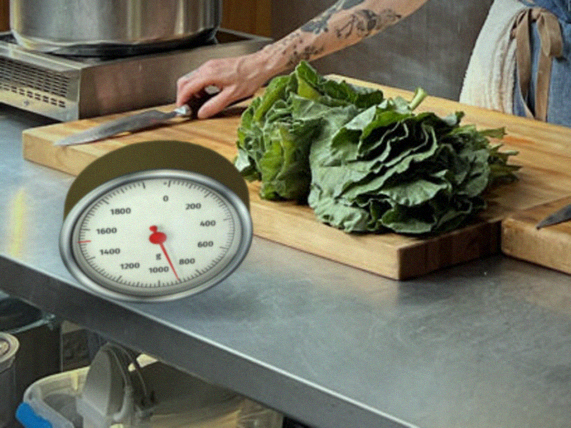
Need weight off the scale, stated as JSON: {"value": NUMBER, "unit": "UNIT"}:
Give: {"value": 900, "unit": "g"}
